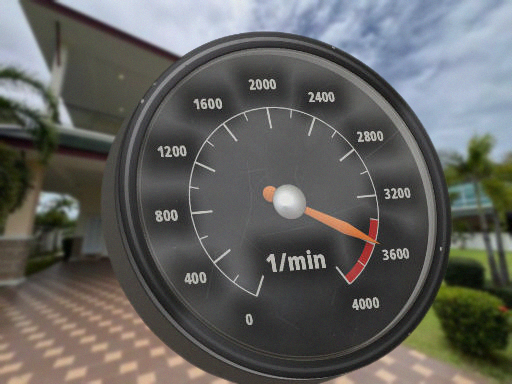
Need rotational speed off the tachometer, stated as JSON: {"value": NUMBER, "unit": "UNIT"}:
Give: {"value": 3600, "unit": "rpm"}
